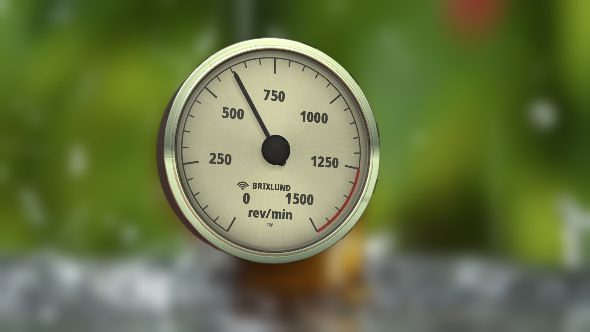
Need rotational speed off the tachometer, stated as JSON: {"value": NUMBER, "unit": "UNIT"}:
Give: {"value": 600, "unit": "rpm"}
